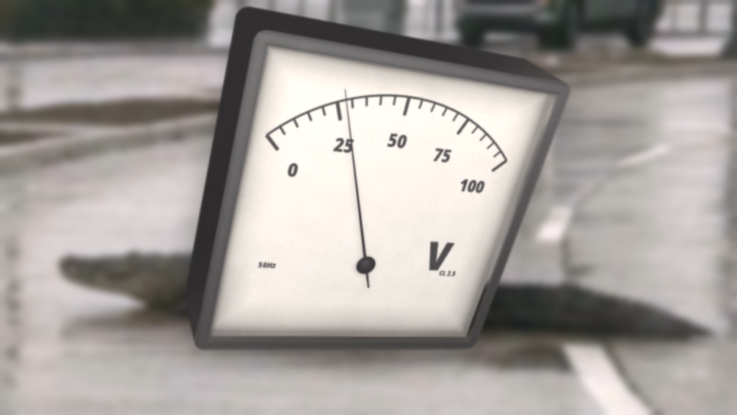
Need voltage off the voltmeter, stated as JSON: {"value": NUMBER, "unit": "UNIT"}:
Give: {"value": 27.5, "unit": "V"}
